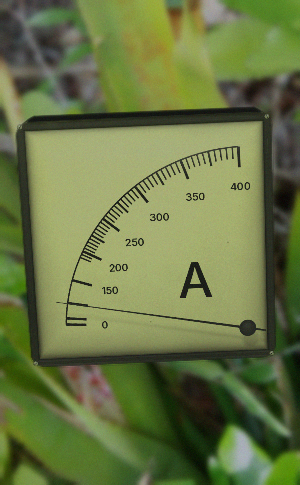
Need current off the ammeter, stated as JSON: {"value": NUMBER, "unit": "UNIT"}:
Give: {"value": 100, "unit": "A"}
